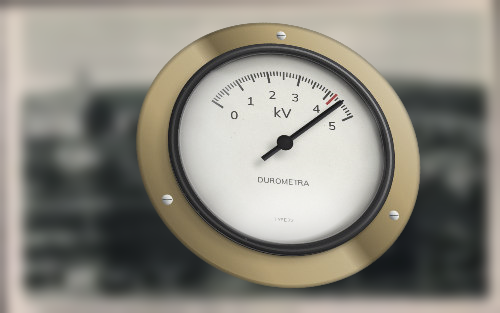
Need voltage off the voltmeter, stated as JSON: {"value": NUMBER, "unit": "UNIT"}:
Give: {"value": 4.5, "unit": "kV"}
